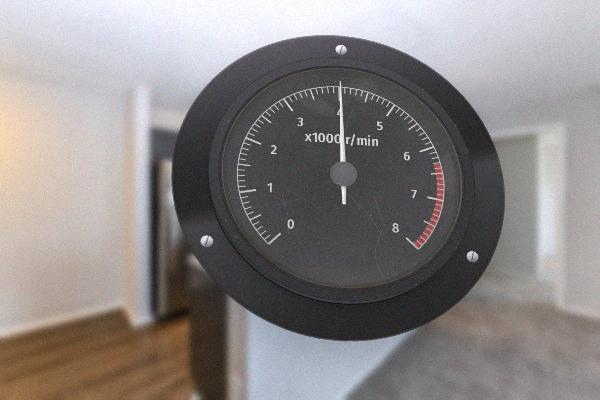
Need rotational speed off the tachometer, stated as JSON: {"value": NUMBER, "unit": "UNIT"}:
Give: {"value": 4000, "unit": "rpm"}
